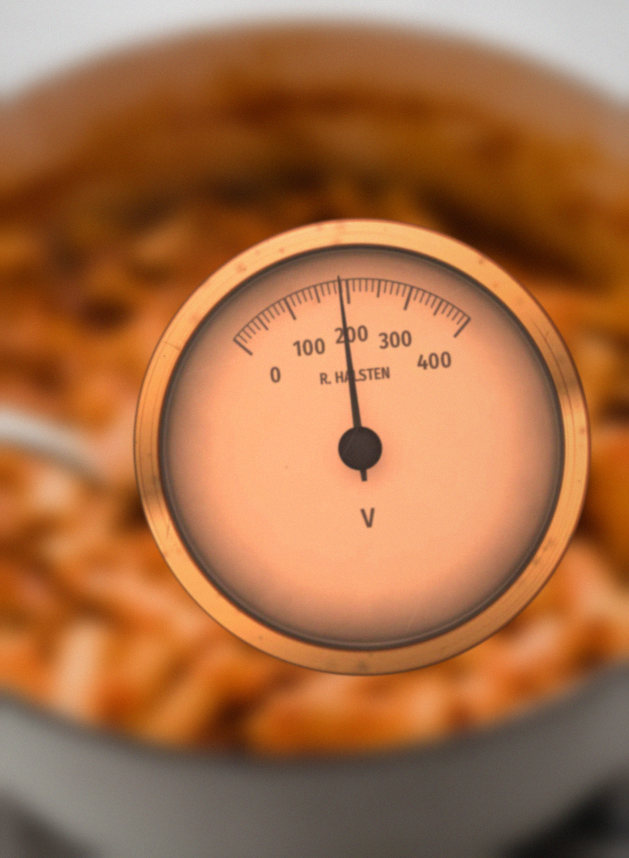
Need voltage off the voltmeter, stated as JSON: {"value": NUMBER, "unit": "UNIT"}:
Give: {"value": 190, "unit": "V"}
